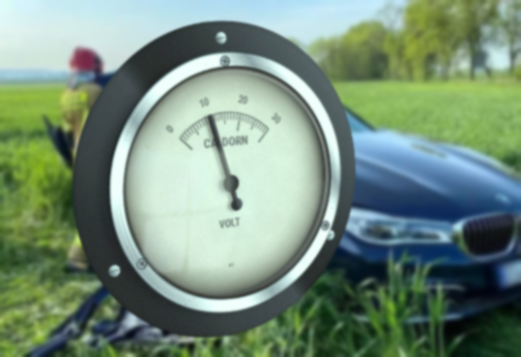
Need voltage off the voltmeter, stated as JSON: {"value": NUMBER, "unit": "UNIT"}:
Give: {"value": 10, "unit": "V"}
